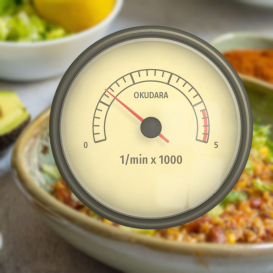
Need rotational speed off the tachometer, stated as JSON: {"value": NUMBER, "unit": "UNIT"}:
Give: {"value": 1300, "unit": "rpm"}
